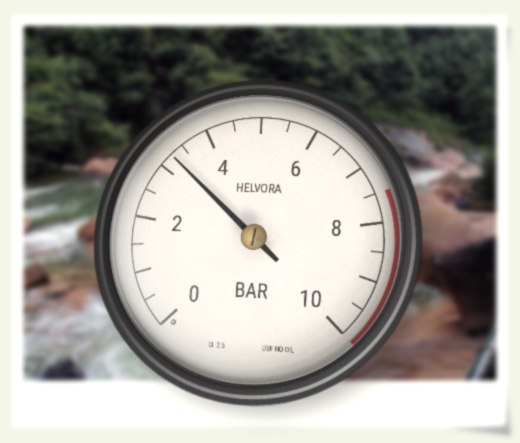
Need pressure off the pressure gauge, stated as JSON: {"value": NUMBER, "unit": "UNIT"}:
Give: {"value": 3.25, "unit": "bar"}
